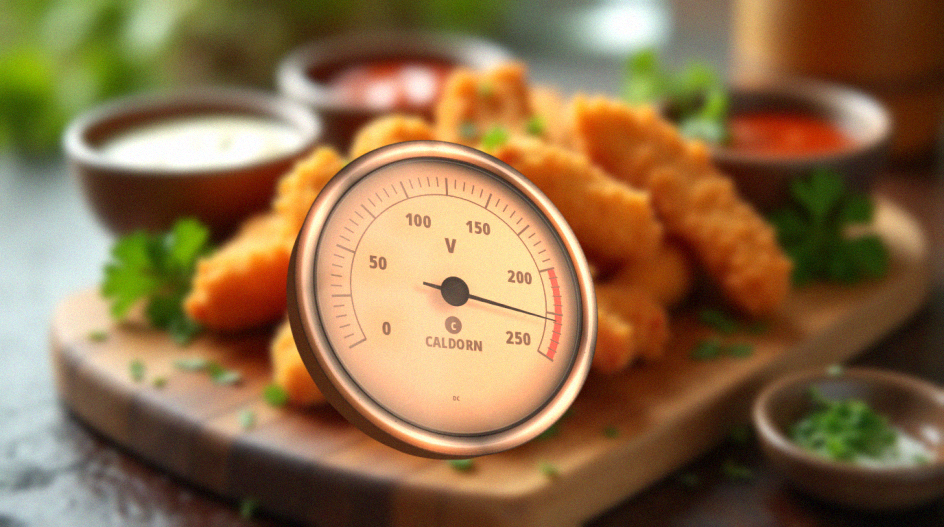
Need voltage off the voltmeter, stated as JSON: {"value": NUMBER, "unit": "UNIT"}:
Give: {"value": 230, "unit": "V"}
